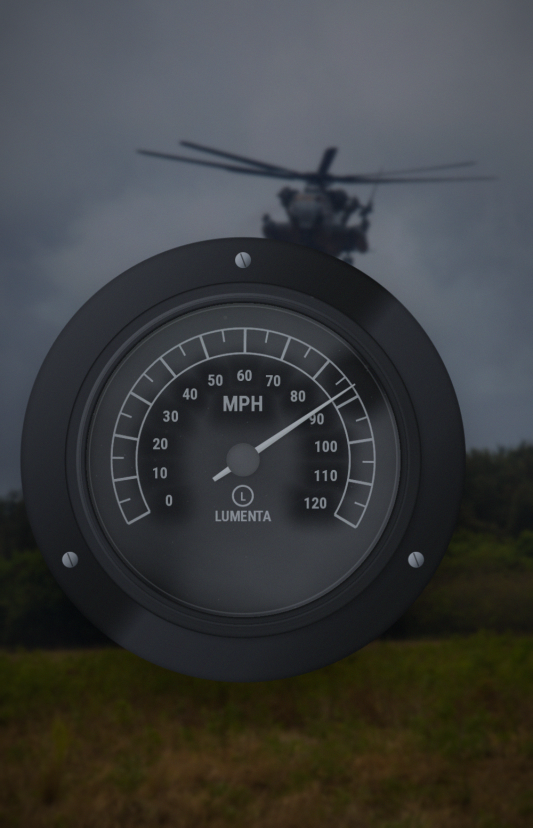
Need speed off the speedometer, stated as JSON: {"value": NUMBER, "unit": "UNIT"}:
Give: {"value": 87.5, "unit": "mph"}
